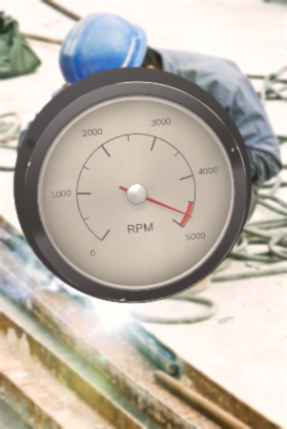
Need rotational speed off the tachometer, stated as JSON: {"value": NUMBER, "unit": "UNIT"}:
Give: {"value": 4750, "unit": "rpm"}
